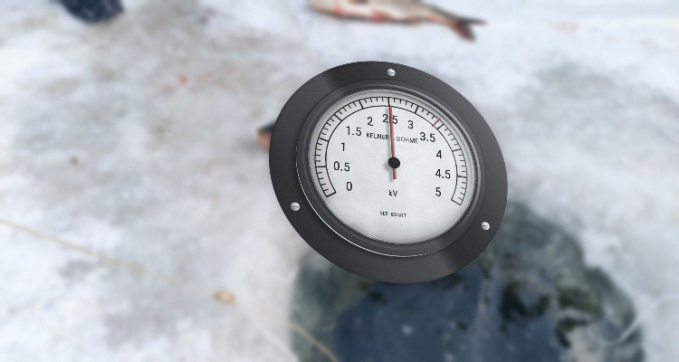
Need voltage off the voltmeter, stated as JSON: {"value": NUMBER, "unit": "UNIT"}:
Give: {"value": 2.5, "unit": "kV"}
